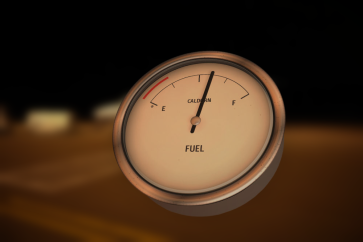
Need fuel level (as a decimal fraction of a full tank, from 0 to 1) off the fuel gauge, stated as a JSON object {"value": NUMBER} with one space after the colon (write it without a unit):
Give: {"value": 0.625}
